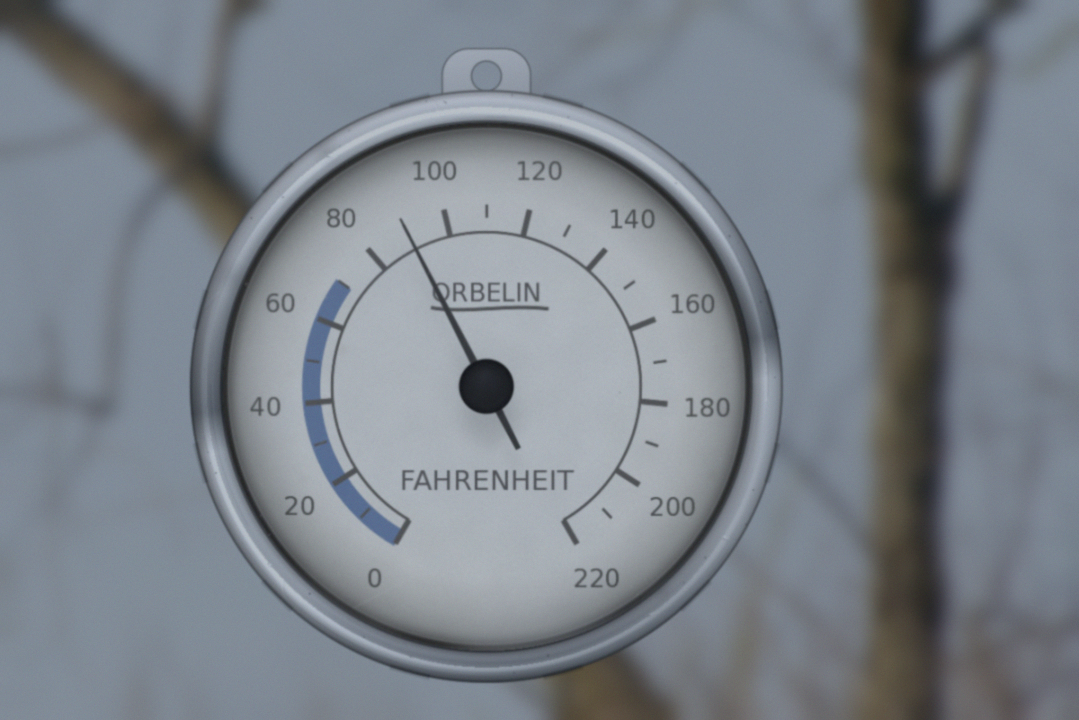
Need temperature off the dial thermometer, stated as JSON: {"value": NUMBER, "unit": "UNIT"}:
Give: {"value": 90, "unit": "°F"}
